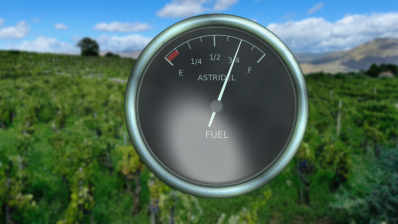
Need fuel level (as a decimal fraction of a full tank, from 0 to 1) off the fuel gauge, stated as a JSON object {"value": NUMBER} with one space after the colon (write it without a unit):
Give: {"value": 0.75}
